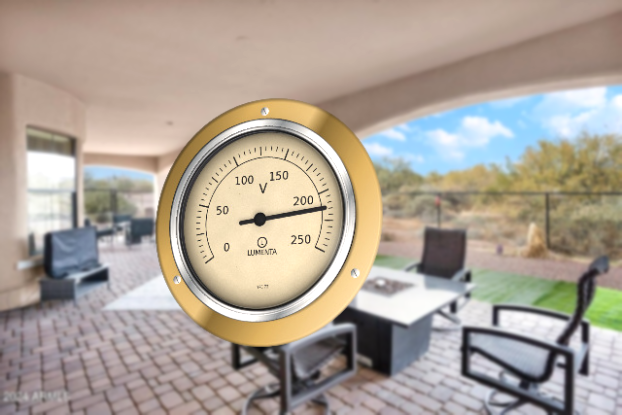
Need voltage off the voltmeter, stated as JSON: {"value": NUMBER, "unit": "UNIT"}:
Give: {"value": 215, "unit": "V"}
